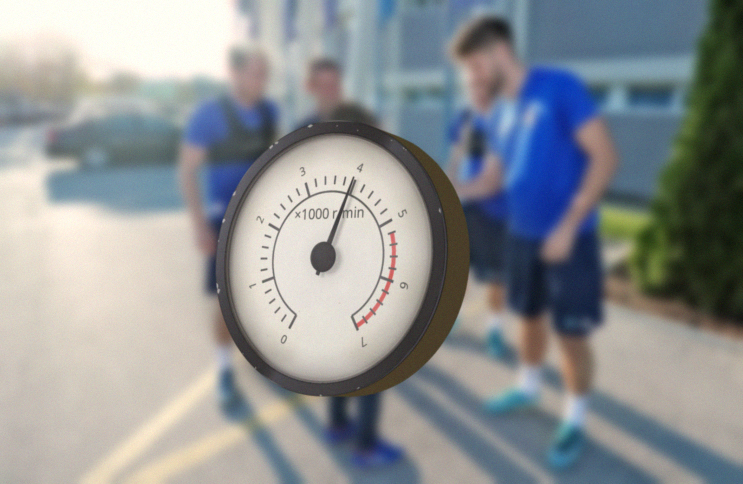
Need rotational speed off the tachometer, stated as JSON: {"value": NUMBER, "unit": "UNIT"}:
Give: {"value": 4000, "unit": "rpm"}
